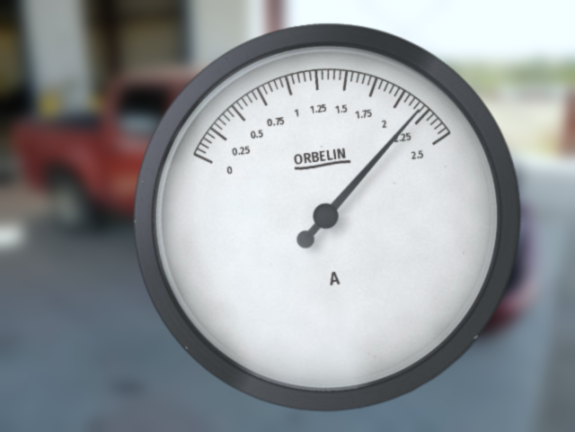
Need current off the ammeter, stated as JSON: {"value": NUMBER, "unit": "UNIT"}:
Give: {"value": 2.2, "unit": "A"}
